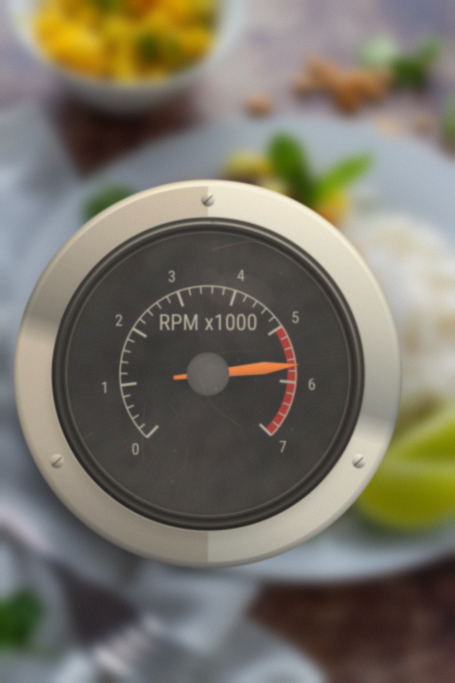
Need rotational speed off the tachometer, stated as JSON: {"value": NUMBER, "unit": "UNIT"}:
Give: {"value": 5700, "unit": "rpm"}
